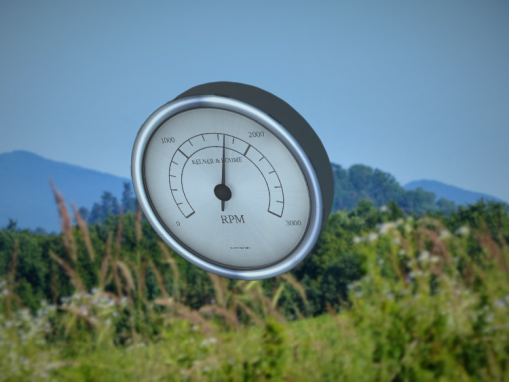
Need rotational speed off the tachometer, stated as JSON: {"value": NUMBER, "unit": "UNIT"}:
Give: {"value": 1700, "unit": "rpm"}
